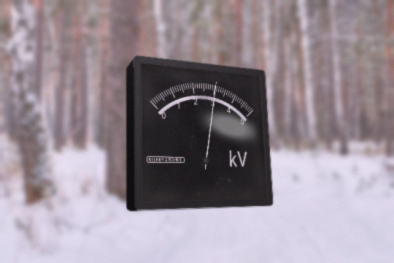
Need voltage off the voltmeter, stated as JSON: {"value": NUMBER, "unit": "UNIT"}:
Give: {"value": 3, "unit": "kV"}
